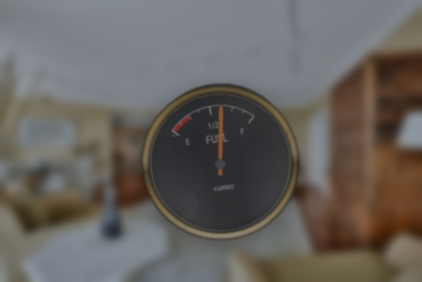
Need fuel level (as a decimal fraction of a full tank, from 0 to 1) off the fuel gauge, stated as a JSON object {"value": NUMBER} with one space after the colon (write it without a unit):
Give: {"value": 0.625}
